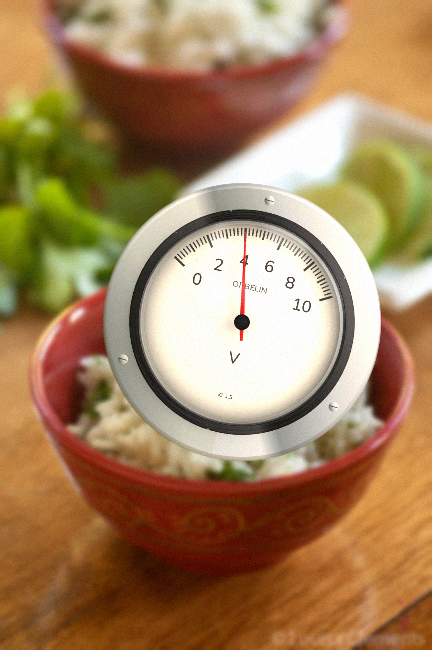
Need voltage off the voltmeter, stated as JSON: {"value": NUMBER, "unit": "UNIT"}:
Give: {"value": 4, "unit": "V"}
